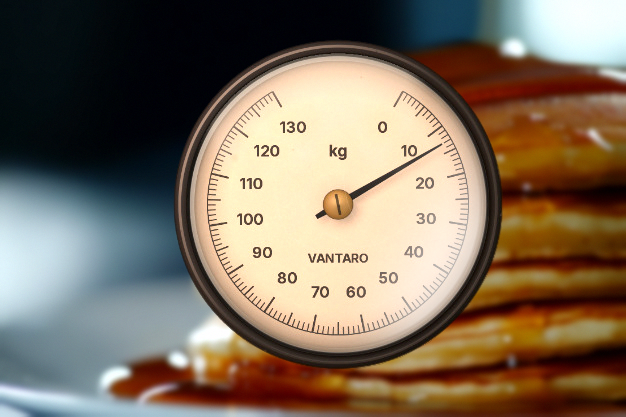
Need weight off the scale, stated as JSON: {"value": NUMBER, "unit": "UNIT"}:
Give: {"value": 13, "unit": "kg"}
